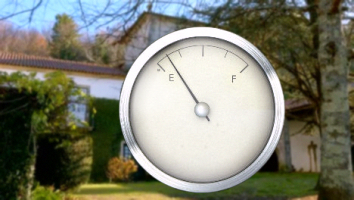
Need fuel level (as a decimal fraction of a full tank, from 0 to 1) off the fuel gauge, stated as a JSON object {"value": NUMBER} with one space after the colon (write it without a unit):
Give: {"value": 0.125}
